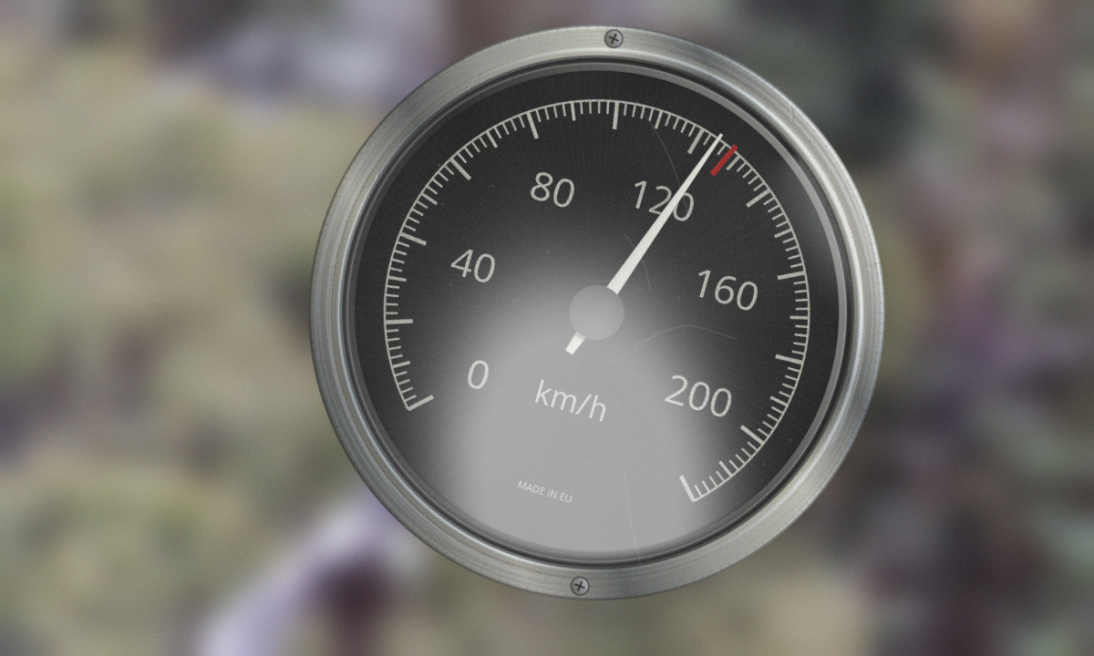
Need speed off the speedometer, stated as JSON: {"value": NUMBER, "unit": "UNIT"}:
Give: {"value": 124, "unit": "km/h"}
